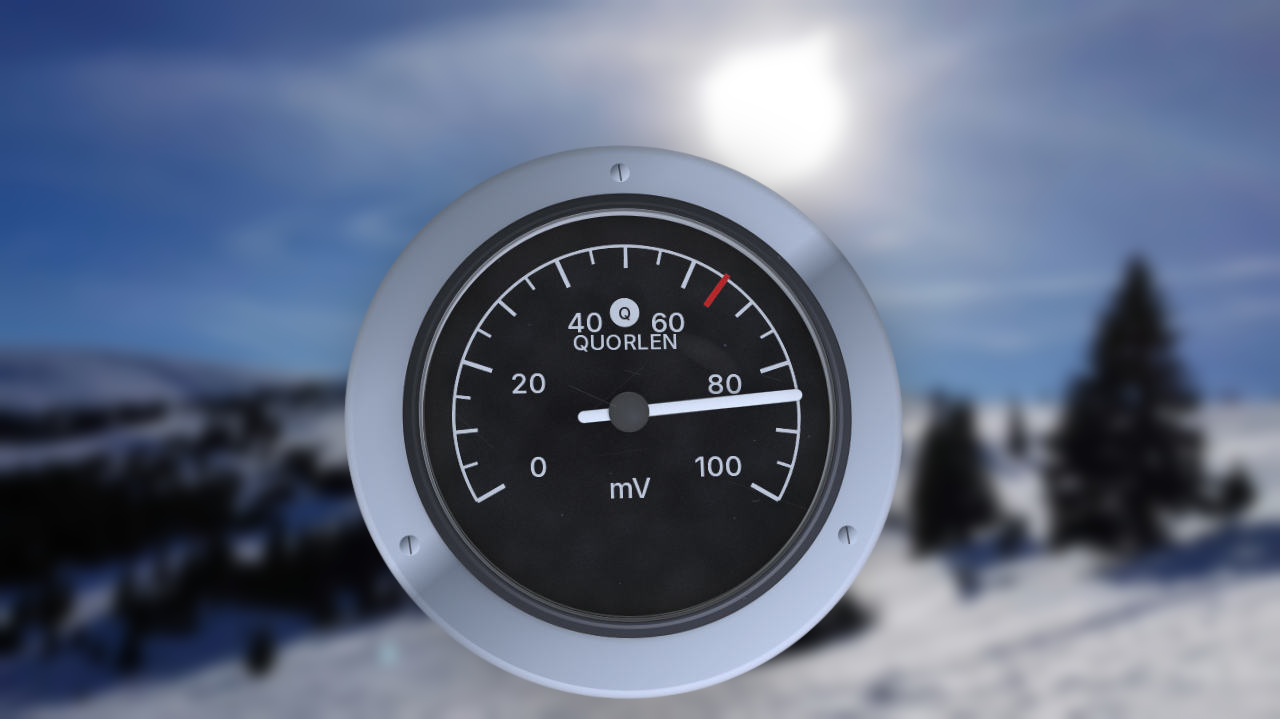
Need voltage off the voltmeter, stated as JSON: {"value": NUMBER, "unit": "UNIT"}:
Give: {"value": 85, "unit": "mV"}
